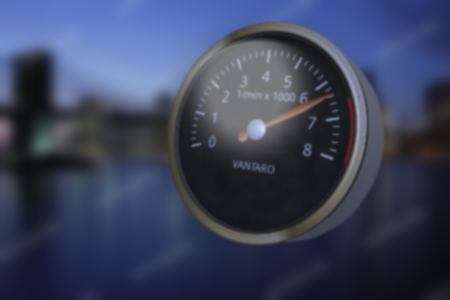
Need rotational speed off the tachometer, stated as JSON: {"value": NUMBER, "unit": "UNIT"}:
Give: {"value": 6400, "unit": "rpm"}
